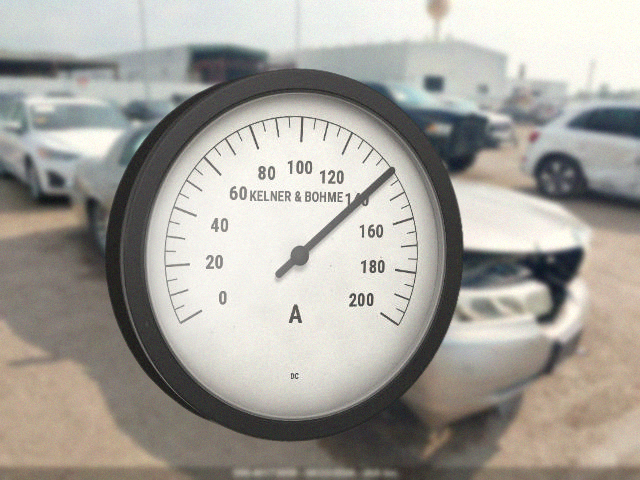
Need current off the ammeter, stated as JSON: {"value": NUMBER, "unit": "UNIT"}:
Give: {"value": 140, "unit": "A"}
